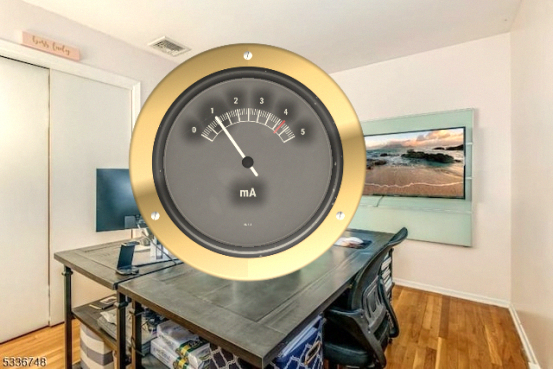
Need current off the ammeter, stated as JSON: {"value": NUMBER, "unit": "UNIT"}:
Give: {"value": 1, "unit": "mA"}
